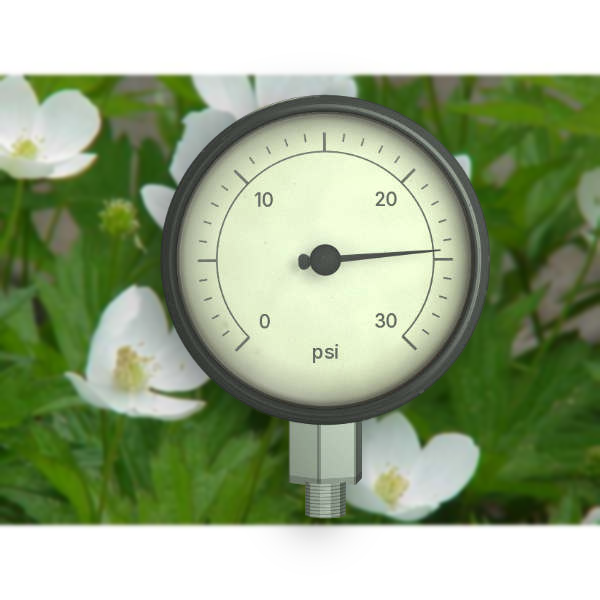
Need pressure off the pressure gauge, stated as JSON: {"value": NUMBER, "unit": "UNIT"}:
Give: {"value": 24.5, "unit": "psi"}
